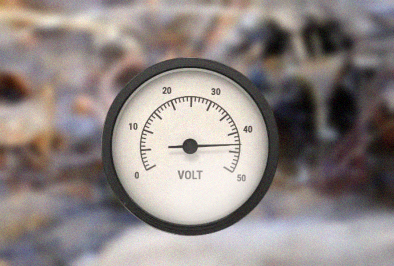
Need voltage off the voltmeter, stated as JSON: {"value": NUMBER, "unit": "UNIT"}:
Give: {"value": 43, "unit": "V"}
